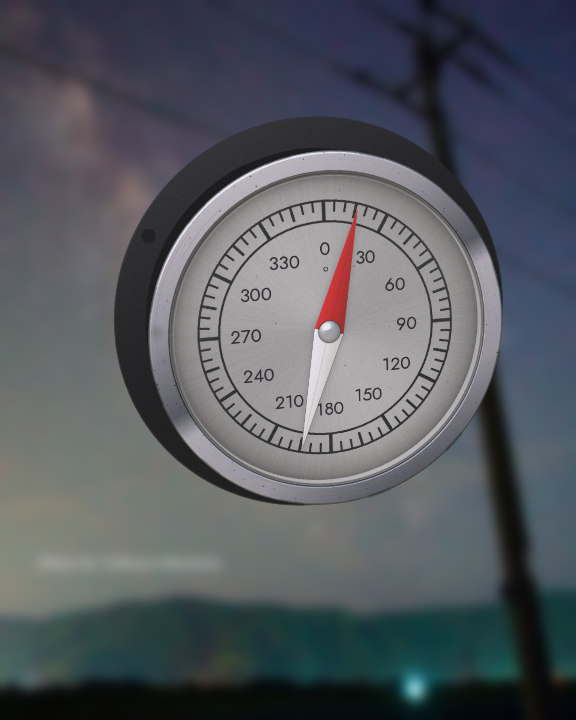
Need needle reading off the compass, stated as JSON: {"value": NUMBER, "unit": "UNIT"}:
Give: {"value": 15, "unit": "°"}
